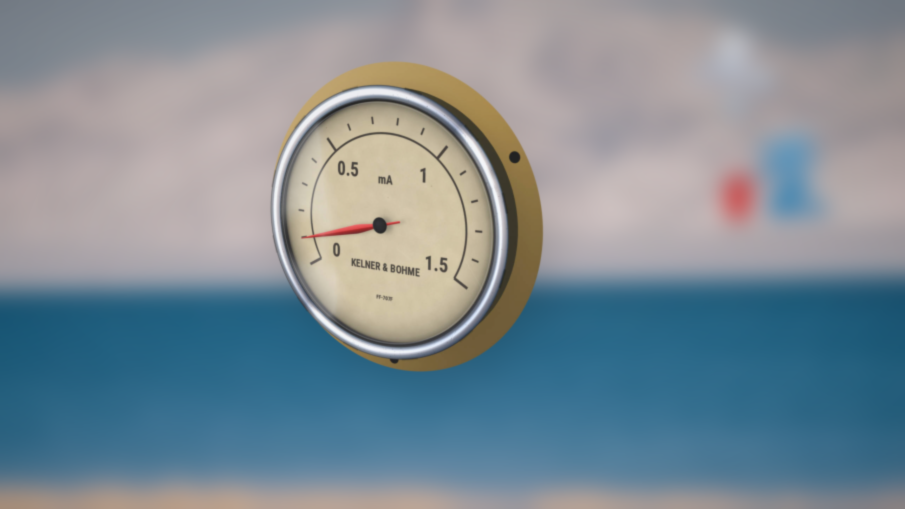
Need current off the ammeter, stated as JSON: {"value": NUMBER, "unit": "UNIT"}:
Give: {"value": 0.1, "unit": "mA"}
